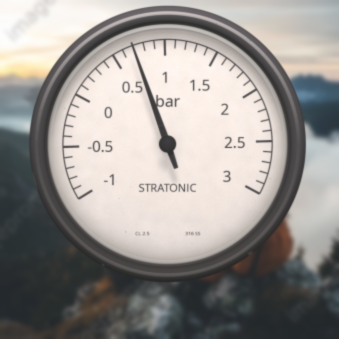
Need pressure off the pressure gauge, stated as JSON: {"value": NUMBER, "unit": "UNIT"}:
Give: {"value": 0.7, "unit": "bar"}
